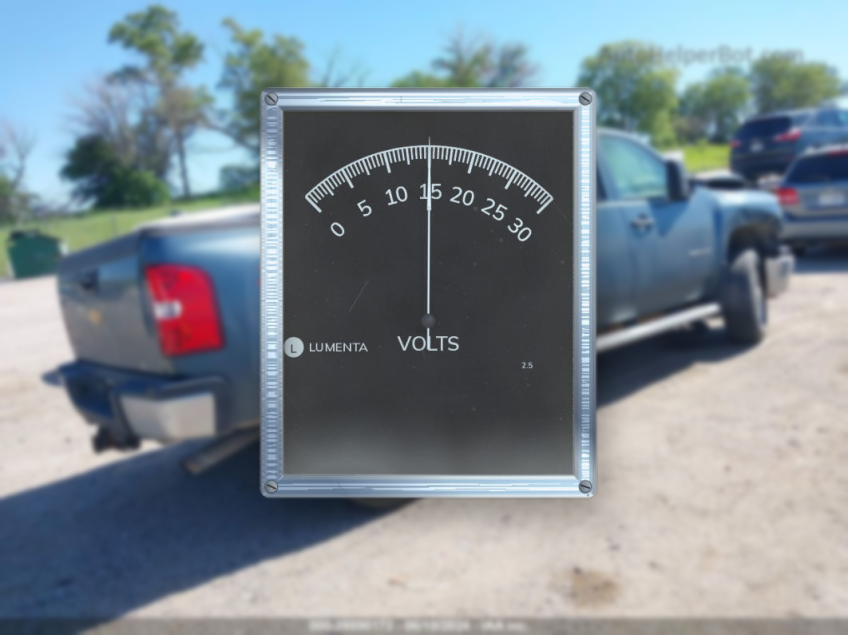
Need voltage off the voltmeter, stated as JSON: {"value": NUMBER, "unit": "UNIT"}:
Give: {"value": 15, "unit": "V"}
